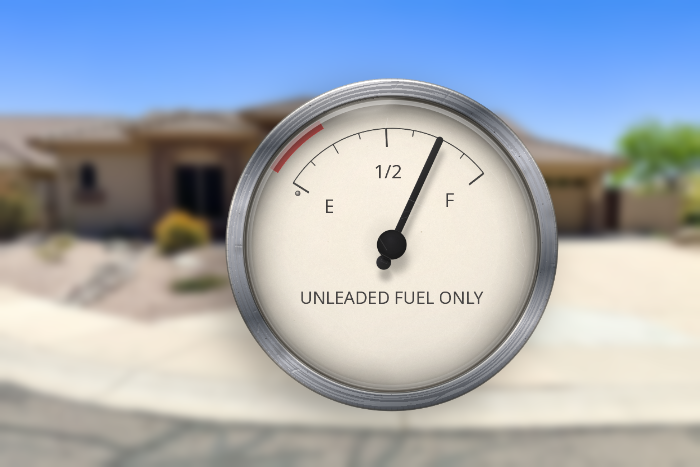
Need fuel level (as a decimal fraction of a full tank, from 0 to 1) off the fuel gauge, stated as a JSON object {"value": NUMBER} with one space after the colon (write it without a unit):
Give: {"value": 0.75}
